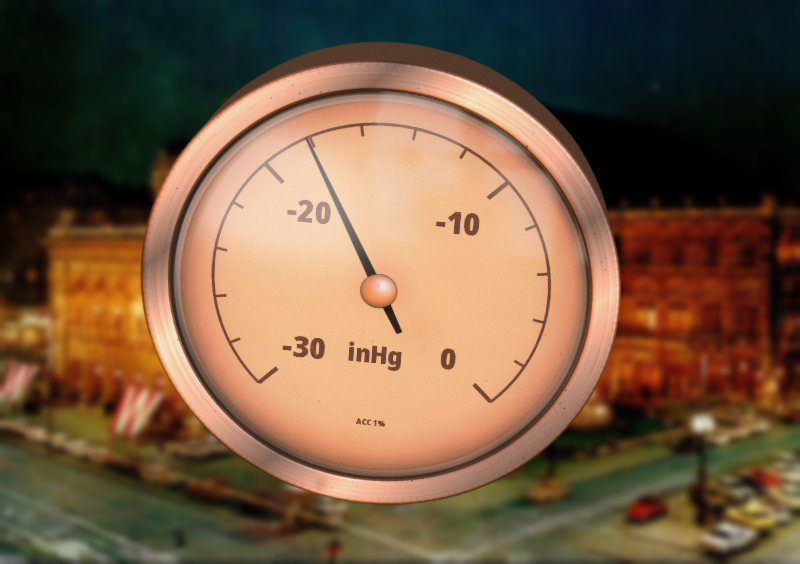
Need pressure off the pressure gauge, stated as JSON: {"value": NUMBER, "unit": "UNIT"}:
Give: {"value": -18, "unit": "inHg"}
